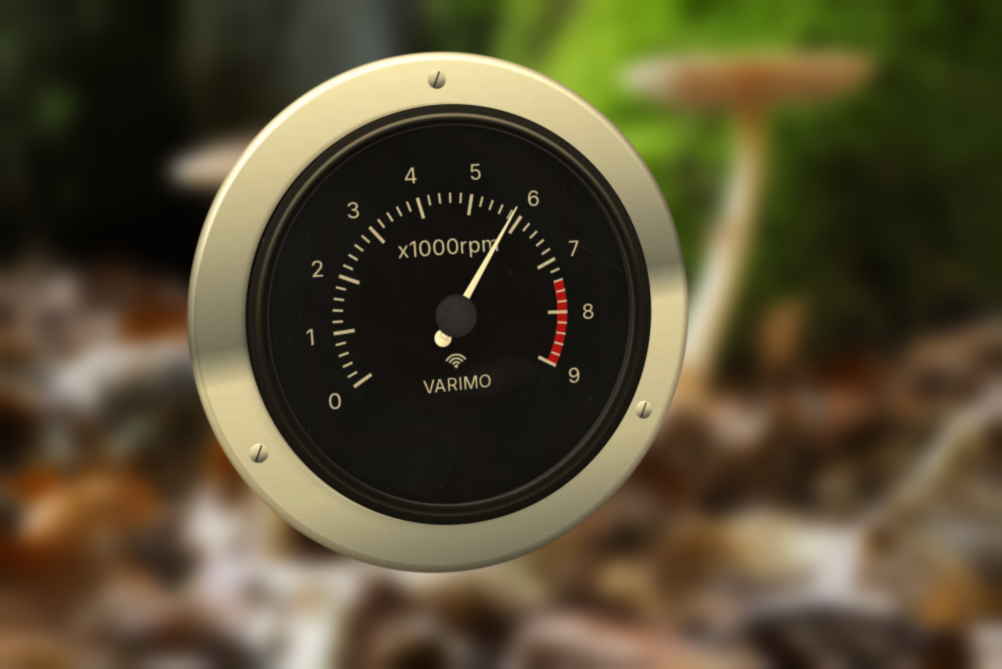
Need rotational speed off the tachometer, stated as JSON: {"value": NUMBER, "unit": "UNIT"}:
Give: {"value": 5800, "unit": "rpm"}
